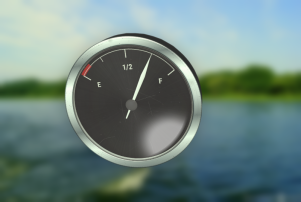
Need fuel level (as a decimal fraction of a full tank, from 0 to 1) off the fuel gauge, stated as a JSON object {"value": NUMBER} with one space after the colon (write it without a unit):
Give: {"value": 0.75}
